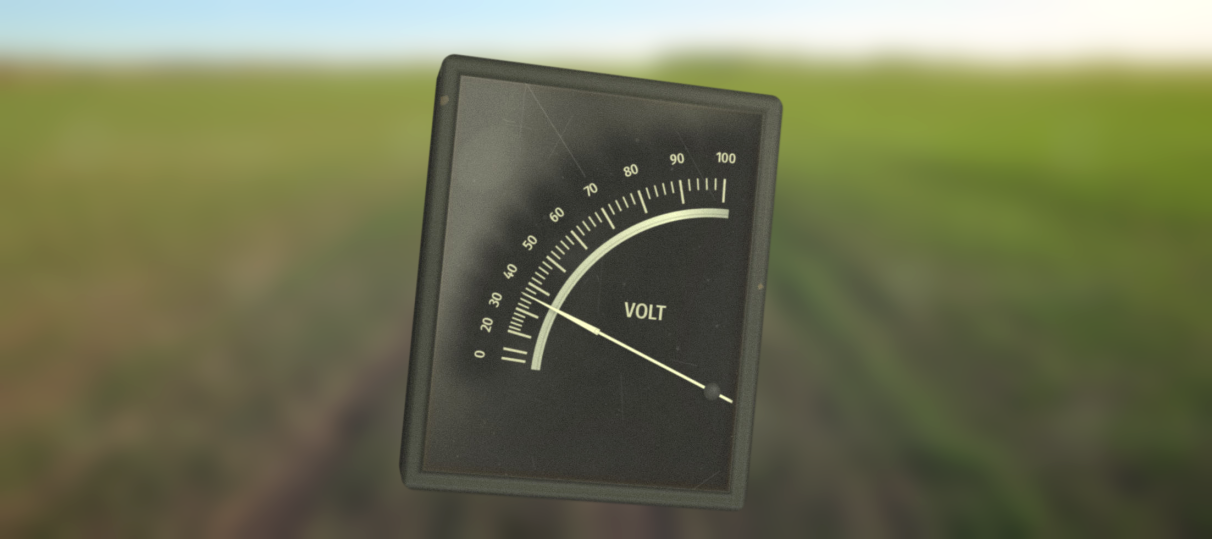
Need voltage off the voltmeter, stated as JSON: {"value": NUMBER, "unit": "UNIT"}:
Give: {"value": 36, "unit": "V"}
